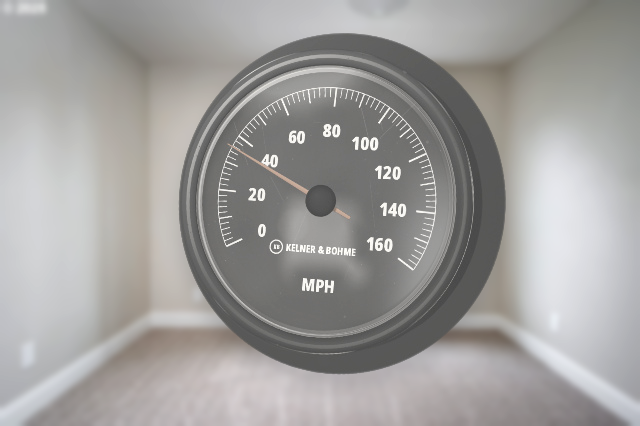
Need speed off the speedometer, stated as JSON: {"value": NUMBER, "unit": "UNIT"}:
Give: {"value": 36, "unit": "mph"}
